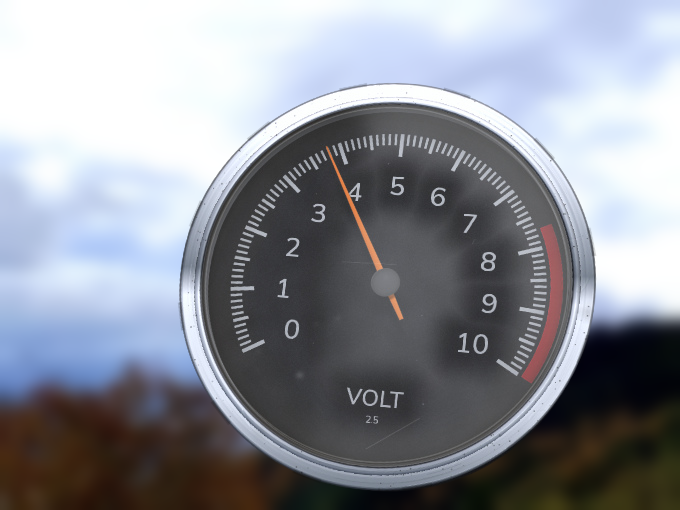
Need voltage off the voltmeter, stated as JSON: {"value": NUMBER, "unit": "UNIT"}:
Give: {"value": 3.8, "unit": "V"}
